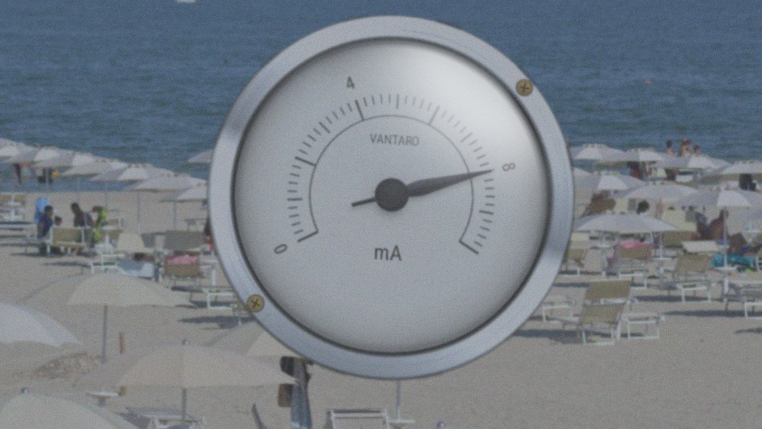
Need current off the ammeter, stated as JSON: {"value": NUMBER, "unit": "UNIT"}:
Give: {"value": 8, "unit": "mA"}
